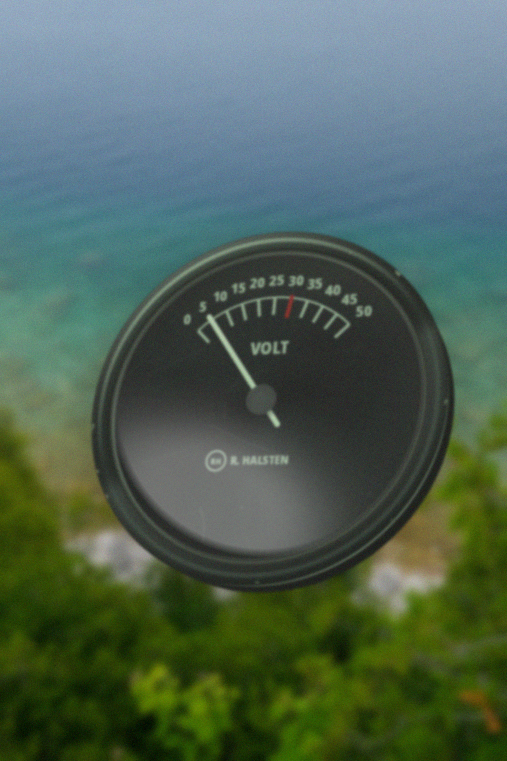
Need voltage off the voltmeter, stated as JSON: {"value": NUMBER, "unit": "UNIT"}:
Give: {"value": 5, "unit": "V"}
